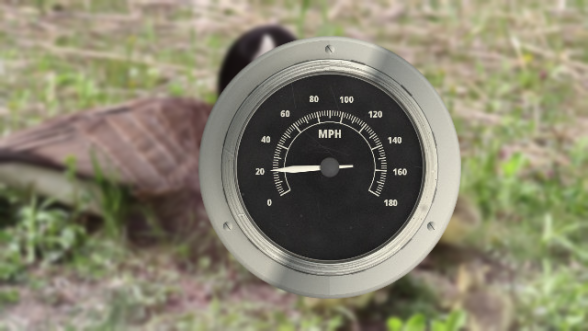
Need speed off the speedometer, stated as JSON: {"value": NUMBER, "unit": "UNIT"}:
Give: {"value": 20, "unit": "mph"}
